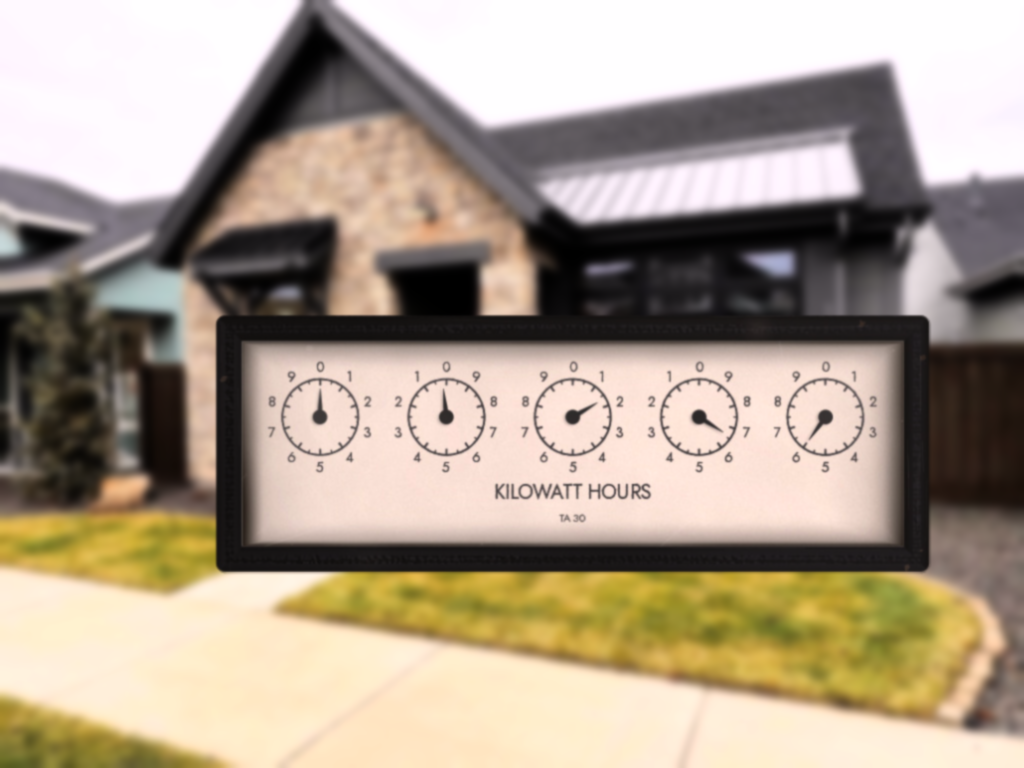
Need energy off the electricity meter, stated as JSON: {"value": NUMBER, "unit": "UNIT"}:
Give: {"value": 166, "unit": "kWh"}
